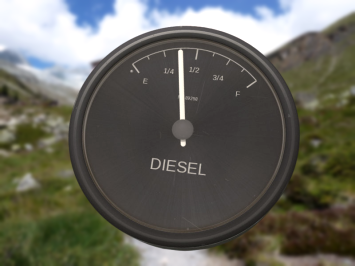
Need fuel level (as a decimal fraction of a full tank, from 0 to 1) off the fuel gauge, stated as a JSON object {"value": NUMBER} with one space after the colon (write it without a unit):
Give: {"value": 0.375}
